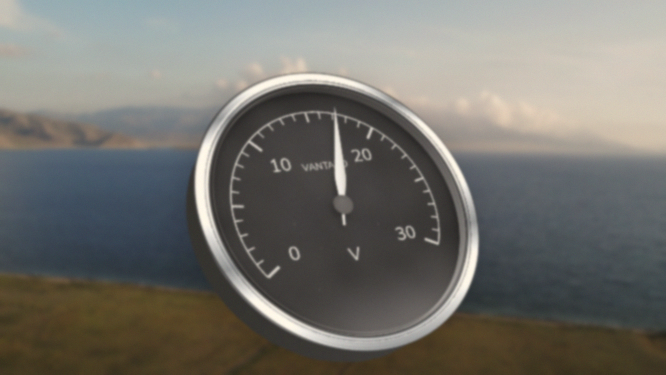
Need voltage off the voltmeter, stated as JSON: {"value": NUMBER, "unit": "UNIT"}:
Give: {"value": 17, "unit": "V"}
